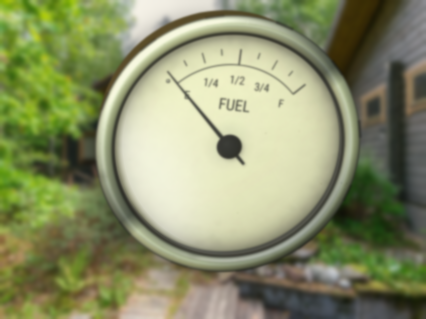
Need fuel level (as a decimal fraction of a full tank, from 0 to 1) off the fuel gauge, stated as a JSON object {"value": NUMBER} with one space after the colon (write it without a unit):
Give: {"value": 0}
